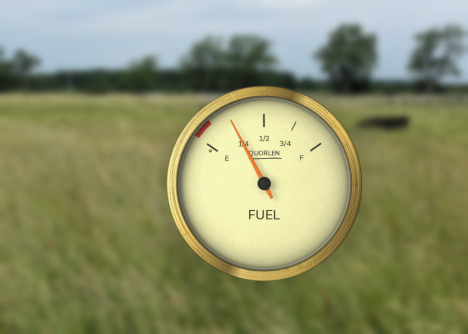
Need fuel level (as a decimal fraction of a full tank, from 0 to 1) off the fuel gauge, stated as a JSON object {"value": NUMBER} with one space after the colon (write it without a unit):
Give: {"value": 0.25}
